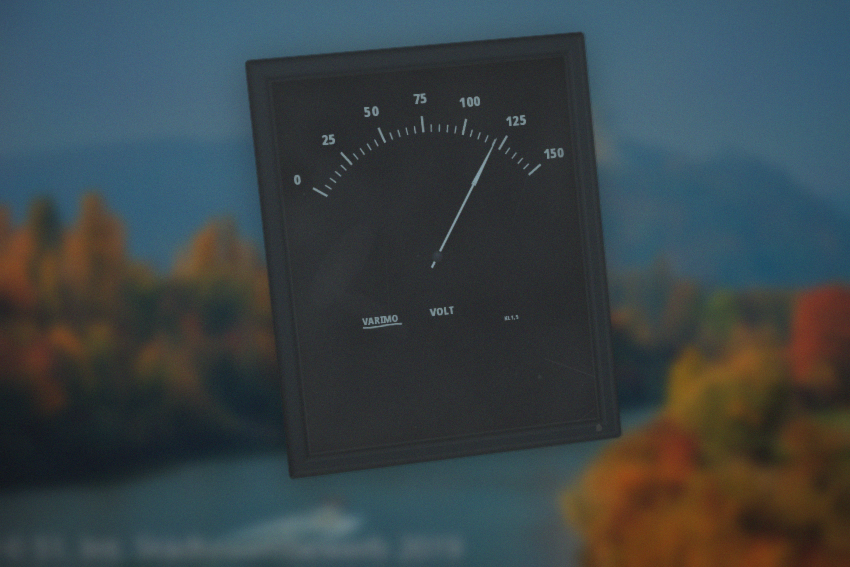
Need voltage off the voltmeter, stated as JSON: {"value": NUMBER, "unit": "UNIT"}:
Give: {"value": 120, "unit": "V"}
